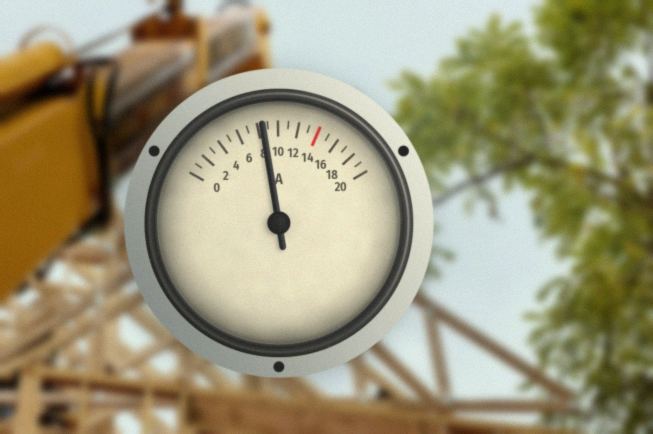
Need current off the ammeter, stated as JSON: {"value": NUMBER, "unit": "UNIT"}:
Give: {"value": 8.5, "unit": "A"}
